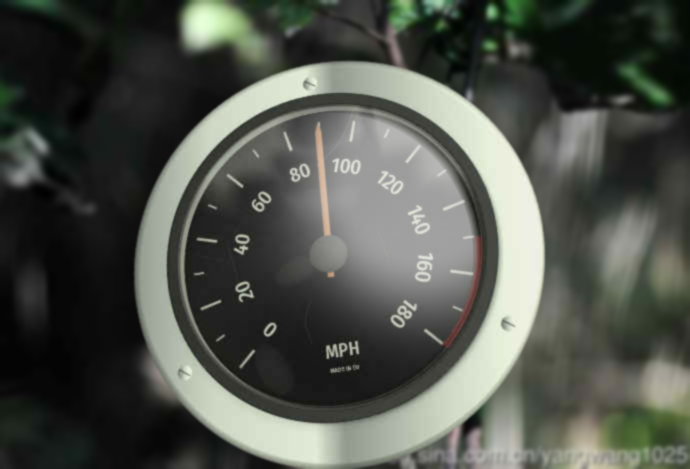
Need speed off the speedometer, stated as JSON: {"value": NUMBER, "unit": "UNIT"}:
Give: {"value": 90, "unit": "mph"}
